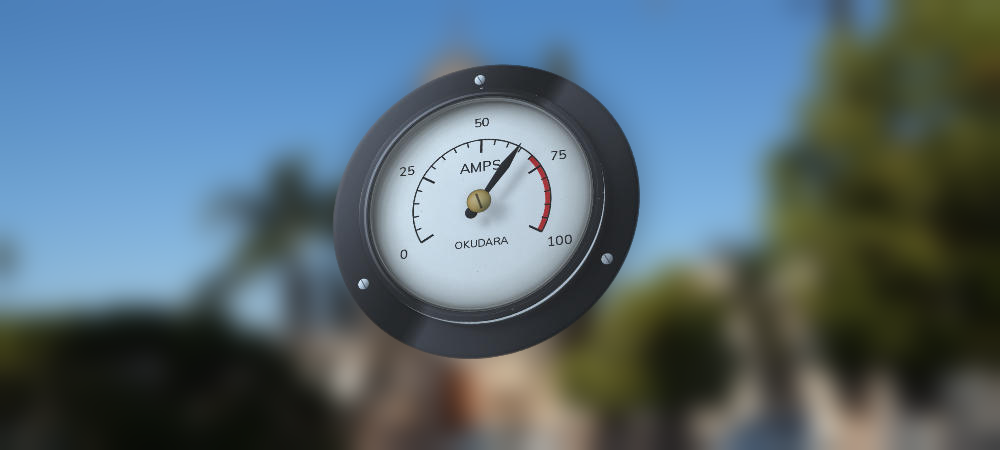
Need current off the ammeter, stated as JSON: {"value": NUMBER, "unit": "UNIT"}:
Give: {"value": 65, "unit": "A"}
